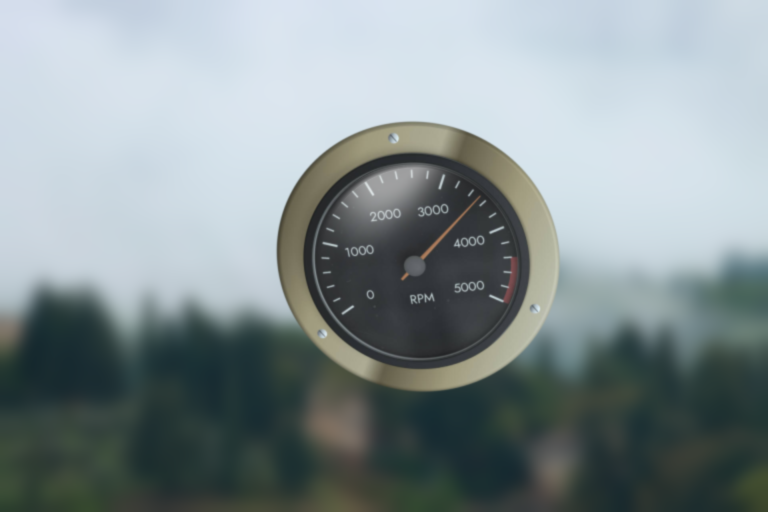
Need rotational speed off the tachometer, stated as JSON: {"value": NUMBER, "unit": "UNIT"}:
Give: {"value": 3500, "unit": "rpm"}
